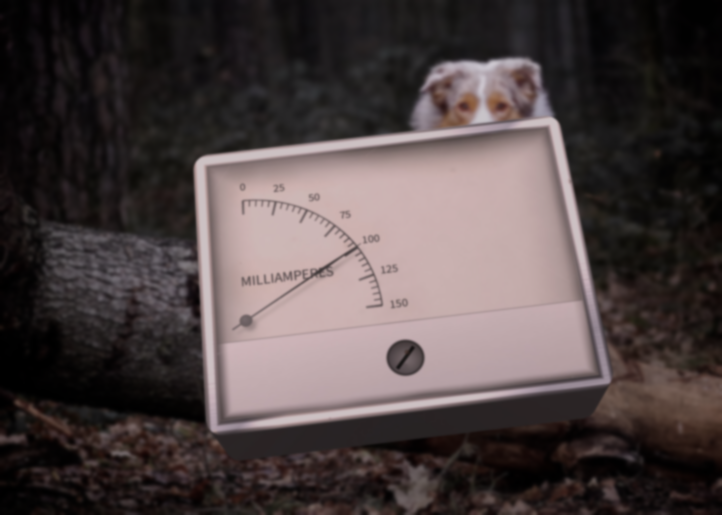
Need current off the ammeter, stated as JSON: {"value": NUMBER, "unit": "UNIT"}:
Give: {"value": 100, "unit": "mA"}
